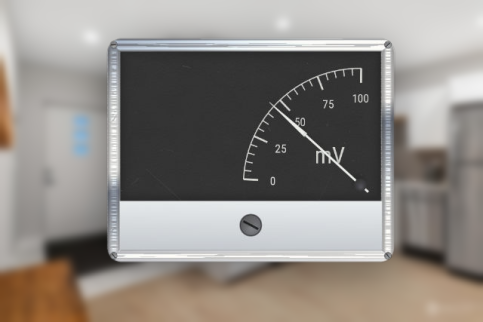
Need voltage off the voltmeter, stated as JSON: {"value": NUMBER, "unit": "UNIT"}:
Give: {"value": 45, "unit": "mV"}
